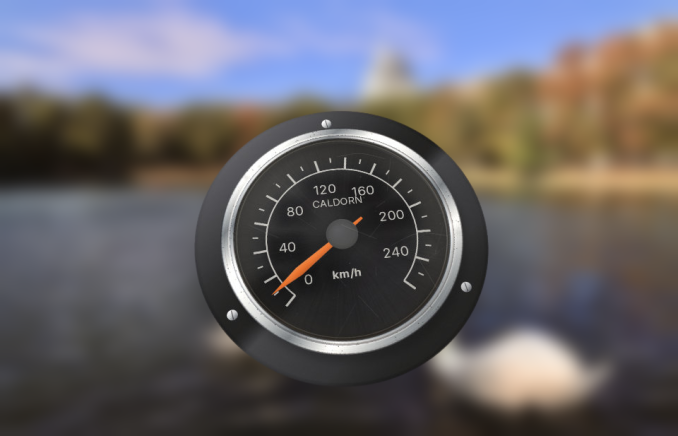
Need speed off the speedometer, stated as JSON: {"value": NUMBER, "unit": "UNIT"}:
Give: {"value": 10, "unit": "km/h"}
